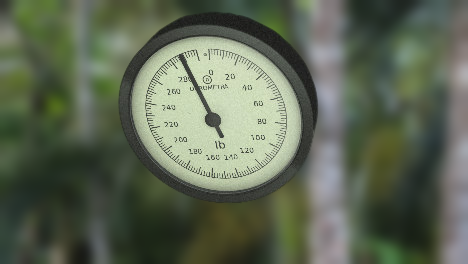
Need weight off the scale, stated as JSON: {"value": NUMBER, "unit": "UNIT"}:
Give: {"value": 290, "unit": "lb"}
